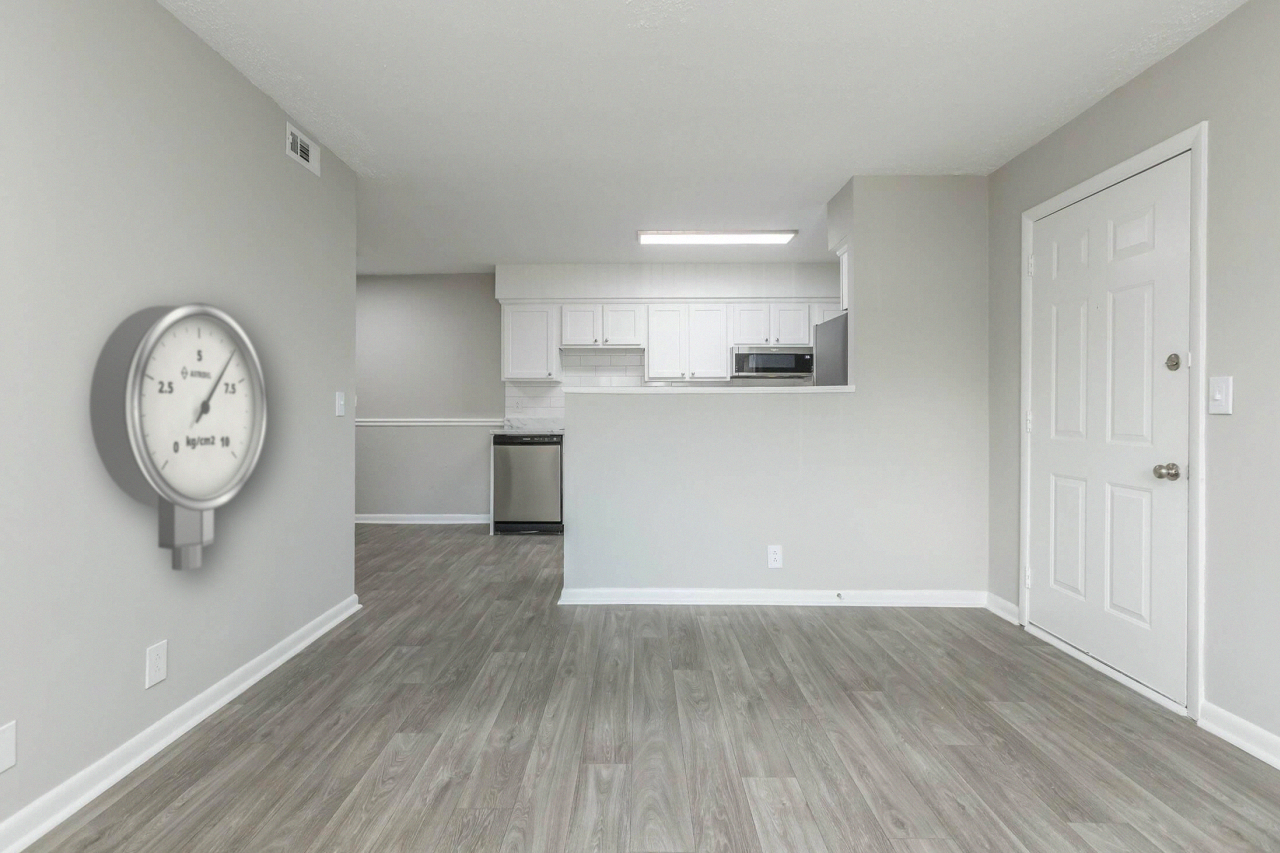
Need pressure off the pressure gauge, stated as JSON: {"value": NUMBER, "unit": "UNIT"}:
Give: {"value": 6.5, "unit": "kg/cm²"}
